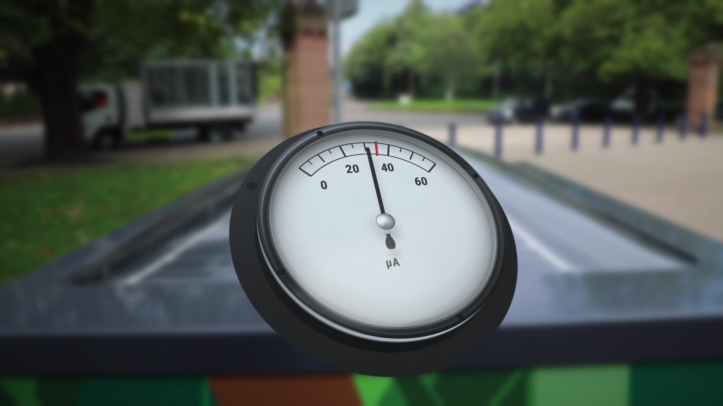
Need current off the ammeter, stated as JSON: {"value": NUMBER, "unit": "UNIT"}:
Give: {"value": 30, "unit": "µA"}
